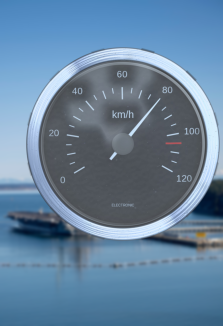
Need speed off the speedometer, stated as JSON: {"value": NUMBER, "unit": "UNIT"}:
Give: {"value": 80, "unit": "km/h"}
